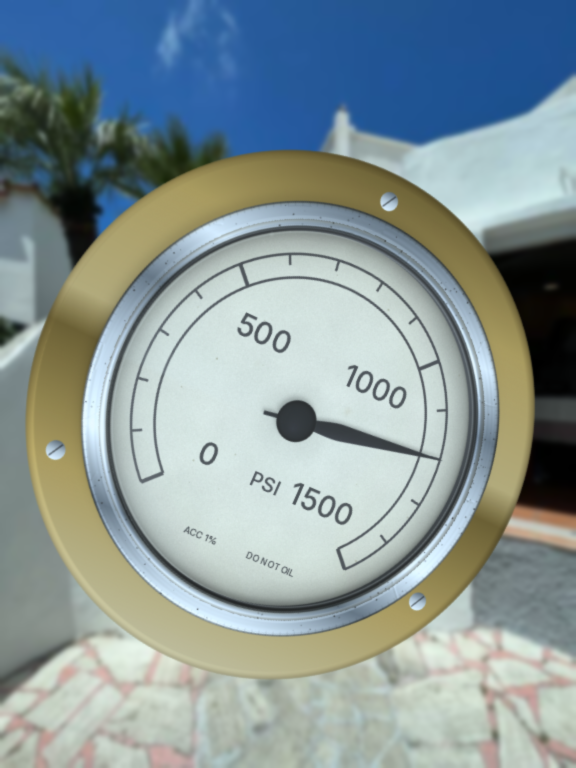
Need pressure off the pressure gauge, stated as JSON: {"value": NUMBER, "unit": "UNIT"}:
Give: {"value": 1200, "unit": "psi"}
